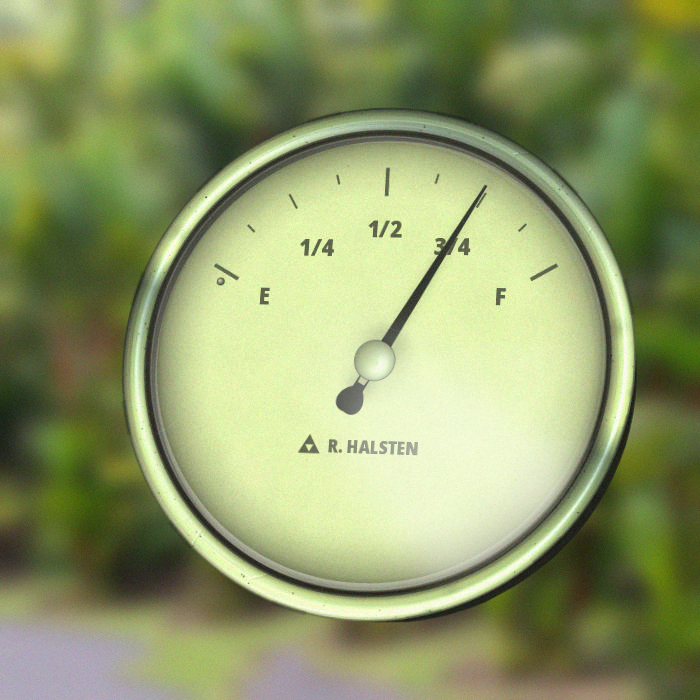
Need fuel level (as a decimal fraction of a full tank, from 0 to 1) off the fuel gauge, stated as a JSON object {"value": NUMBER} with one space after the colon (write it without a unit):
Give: {"value": 0.75}
